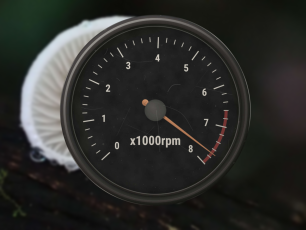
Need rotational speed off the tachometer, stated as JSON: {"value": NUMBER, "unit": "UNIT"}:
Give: {"value": 7700, "unit": "rpm"}
